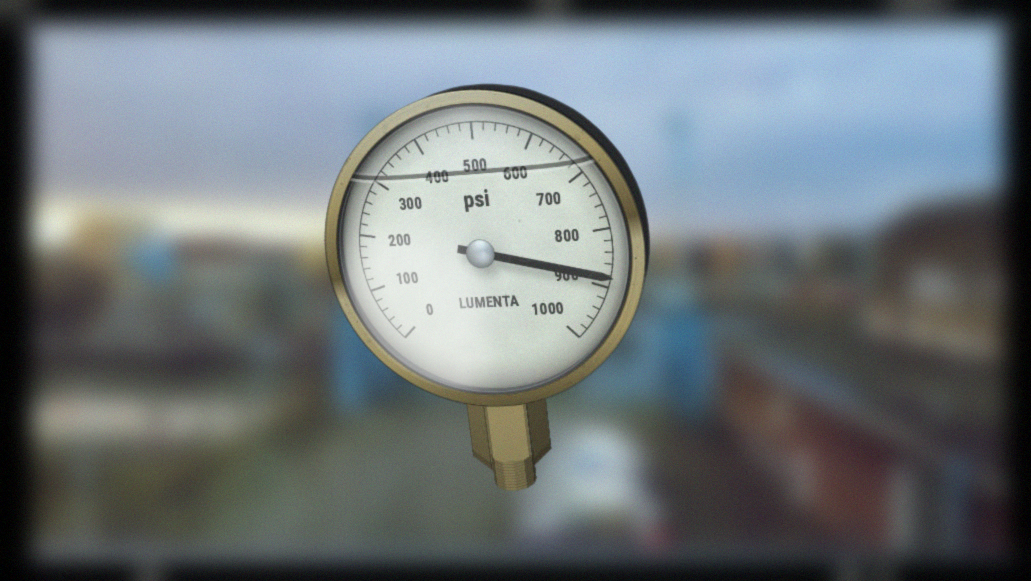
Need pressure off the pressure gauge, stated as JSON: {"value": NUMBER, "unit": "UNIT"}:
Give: {"value": 880, "unit": "psi"}
